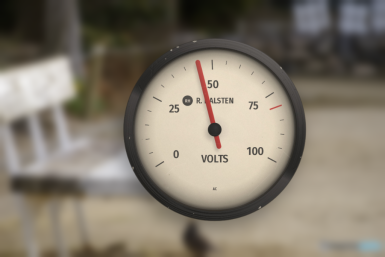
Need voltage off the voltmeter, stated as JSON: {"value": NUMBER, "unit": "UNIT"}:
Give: {"value": 45, "unit": "V"}
